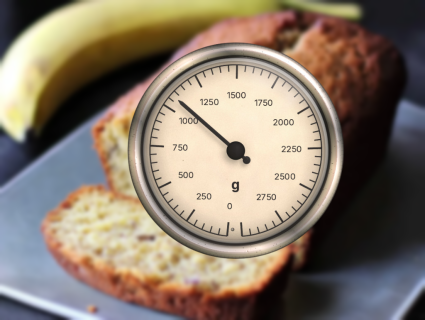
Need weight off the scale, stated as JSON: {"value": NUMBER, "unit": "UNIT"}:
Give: {"value": 1075, "unit": "g"}
